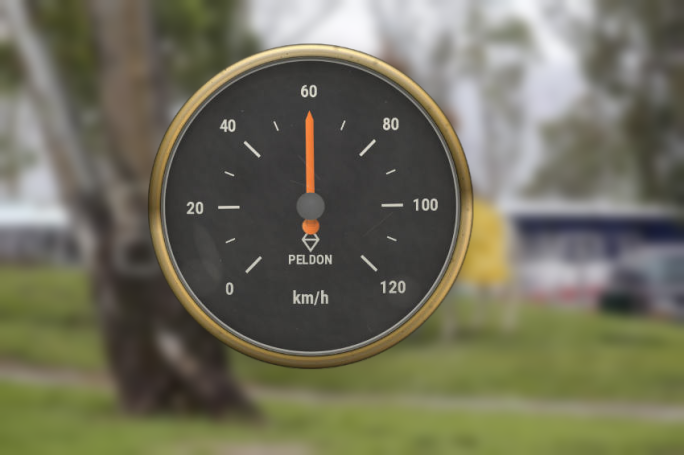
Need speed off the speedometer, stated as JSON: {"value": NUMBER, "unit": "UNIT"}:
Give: {"value": 60, "unit": "km/h"}
